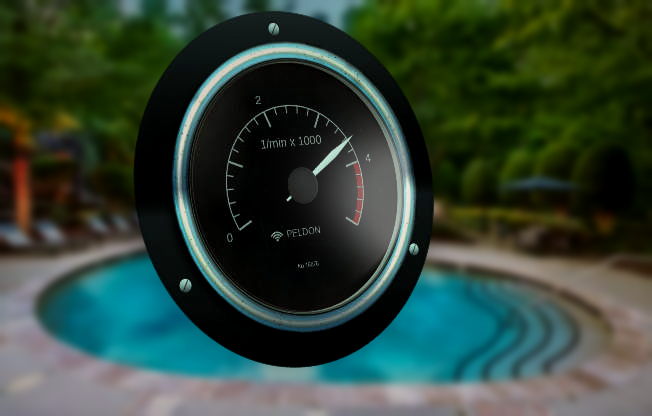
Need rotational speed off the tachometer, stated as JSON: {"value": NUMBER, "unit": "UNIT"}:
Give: {"value": 3600, "unit": "rpm"}
